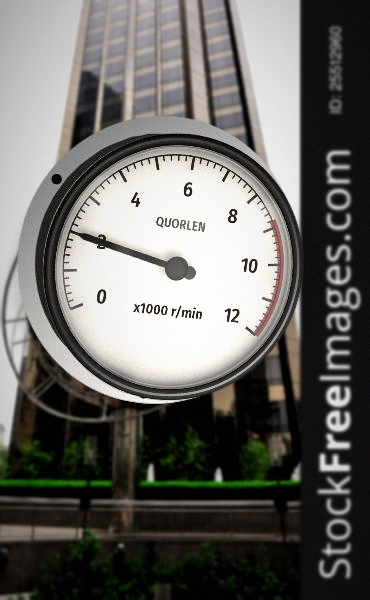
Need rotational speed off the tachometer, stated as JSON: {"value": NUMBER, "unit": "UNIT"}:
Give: {"value": 2000, "unit": "rpm"}
